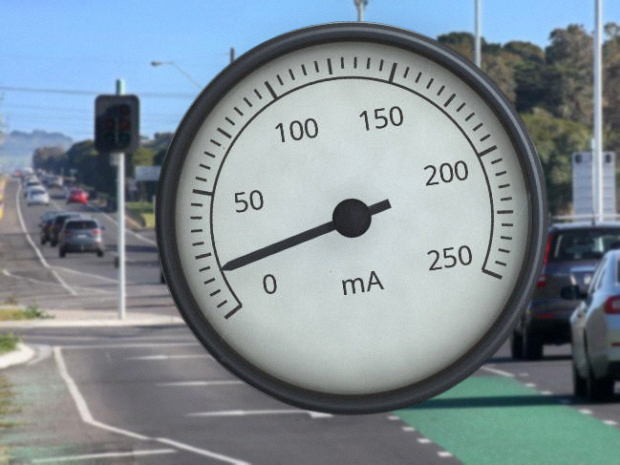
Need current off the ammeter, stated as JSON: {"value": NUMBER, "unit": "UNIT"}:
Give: {"value": 17.5, "unit": "mA"}
